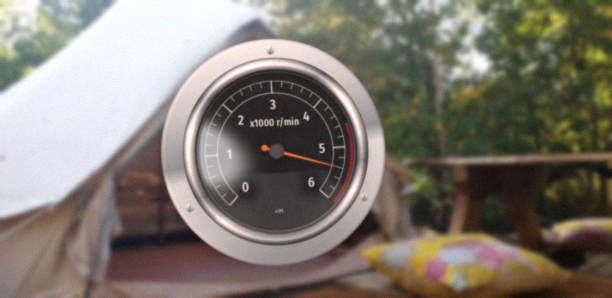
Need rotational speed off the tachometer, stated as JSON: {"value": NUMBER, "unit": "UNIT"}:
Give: {"value": 5400, "unit": "rpm"}
